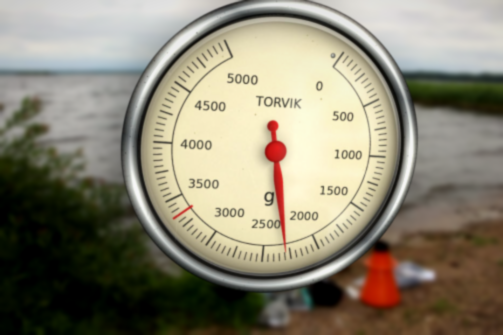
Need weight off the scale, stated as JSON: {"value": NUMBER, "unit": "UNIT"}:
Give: {"value": 2300, "unit": "g"}
